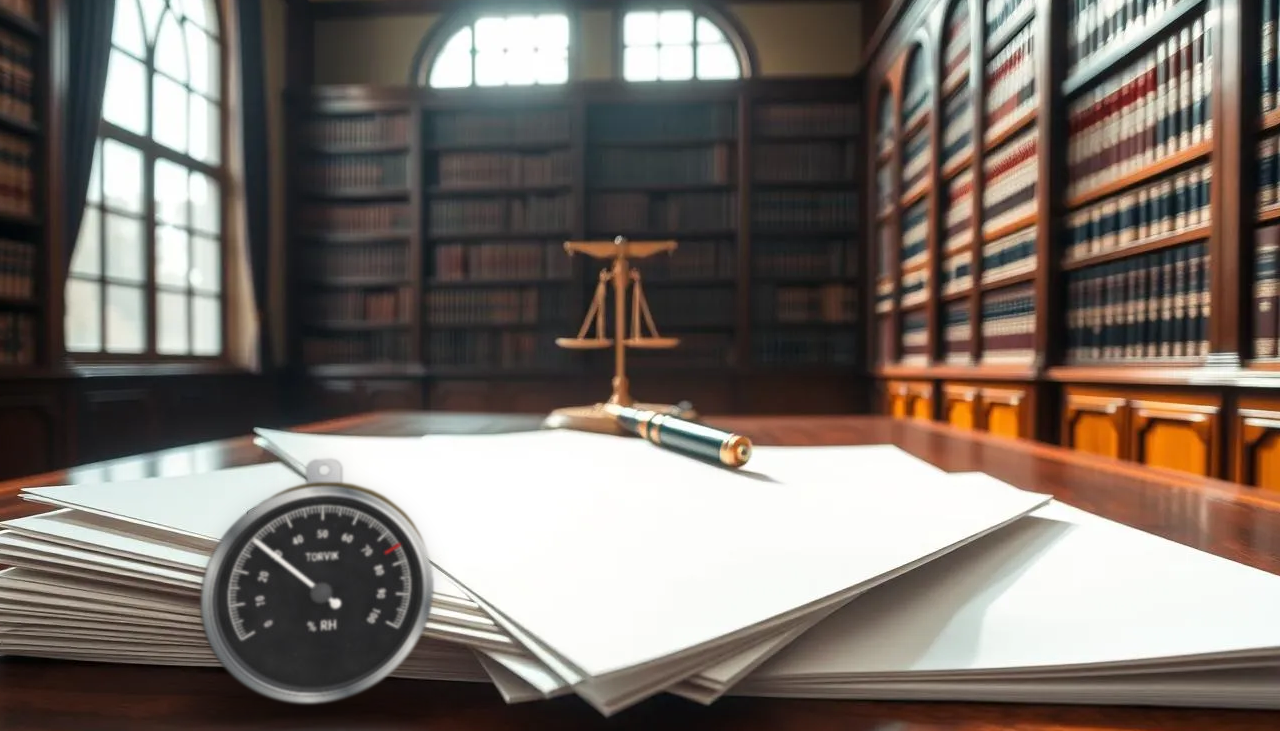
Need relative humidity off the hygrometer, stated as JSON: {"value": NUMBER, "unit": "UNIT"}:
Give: {"value": 30, "unit": "%"}
